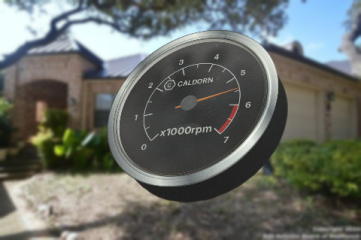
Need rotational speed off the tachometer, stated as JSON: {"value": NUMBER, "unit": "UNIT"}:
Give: {"value": 5500, "unit": "rpm"}
